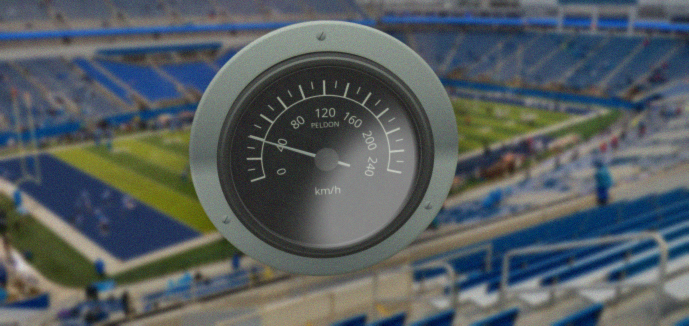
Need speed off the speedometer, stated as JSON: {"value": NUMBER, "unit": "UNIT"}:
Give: {"value": 40, "unit": "km/h"}
